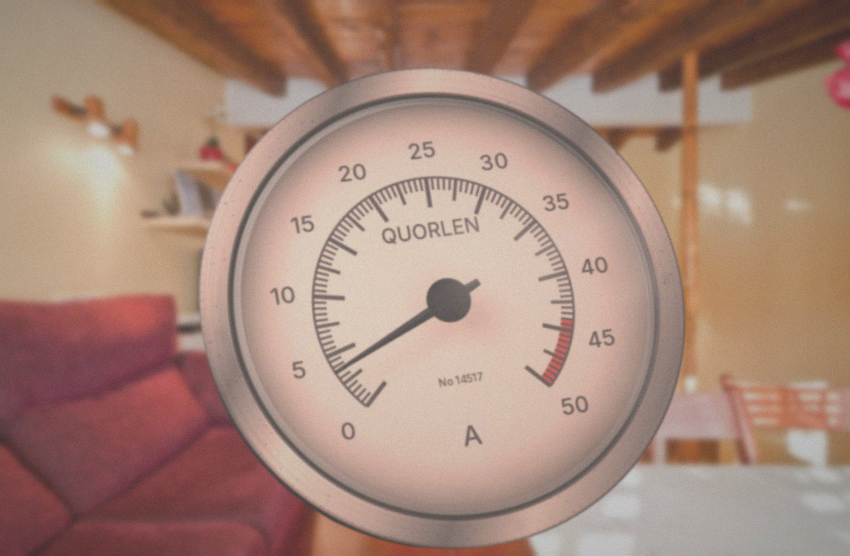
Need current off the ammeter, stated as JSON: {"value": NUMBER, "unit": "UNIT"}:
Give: {"value": 3.5, "unit": "A"}
